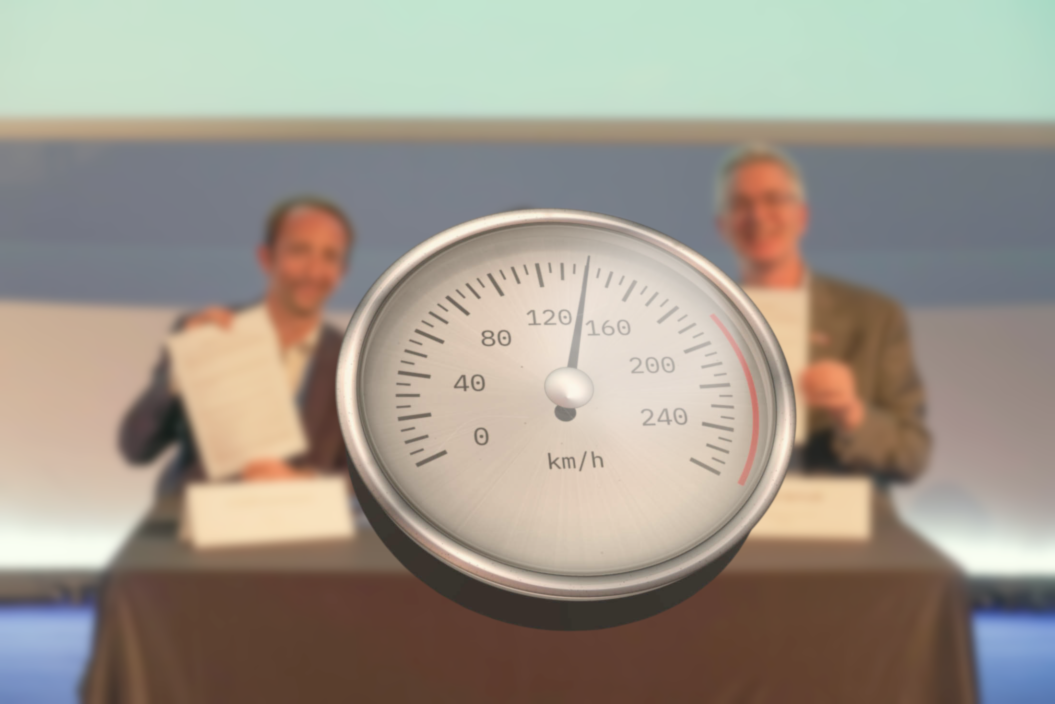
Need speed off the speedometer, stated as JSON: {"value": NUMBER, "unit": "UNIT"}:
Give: {"value": 140, "unit": "km/h"}
